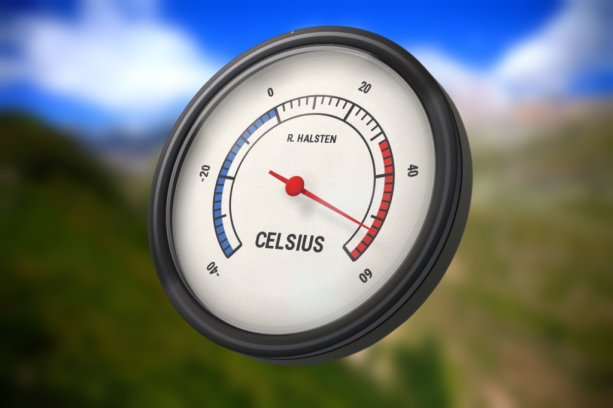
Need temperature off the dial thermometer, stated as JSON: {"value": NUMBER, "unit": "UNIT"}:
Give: {"value": 53, "unit": "°C"}
